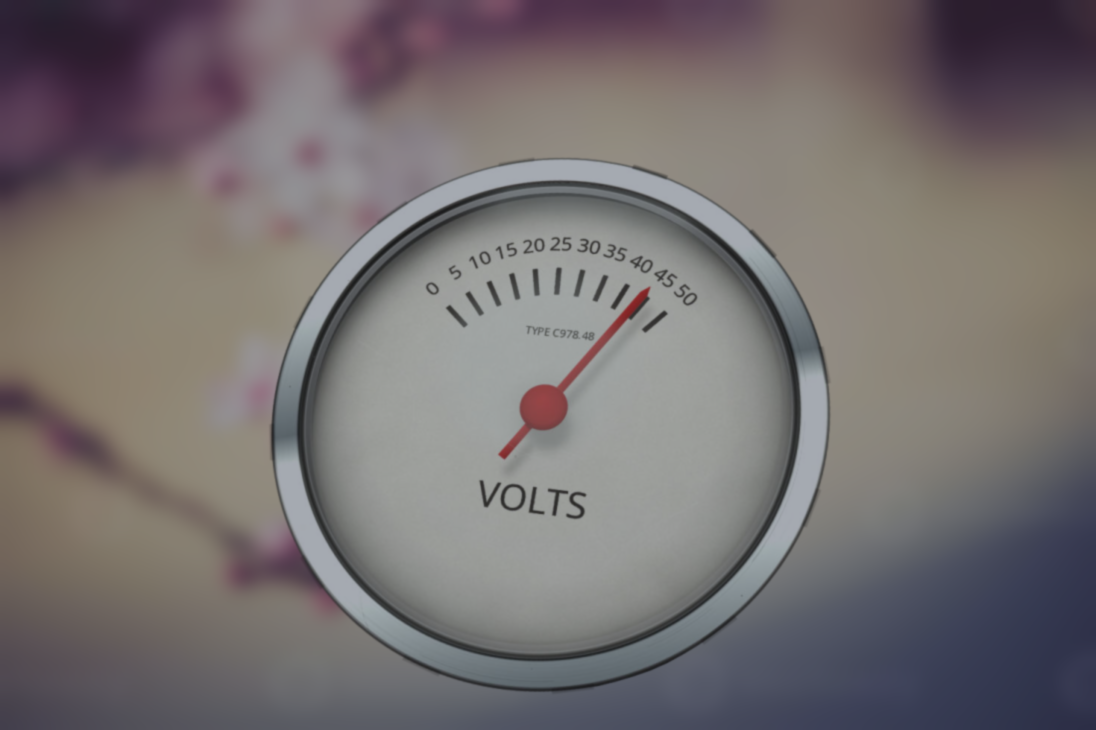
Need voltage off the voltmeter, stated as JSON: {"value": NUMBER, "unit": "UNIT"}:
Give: {"value": 45, "unit": "V"}
